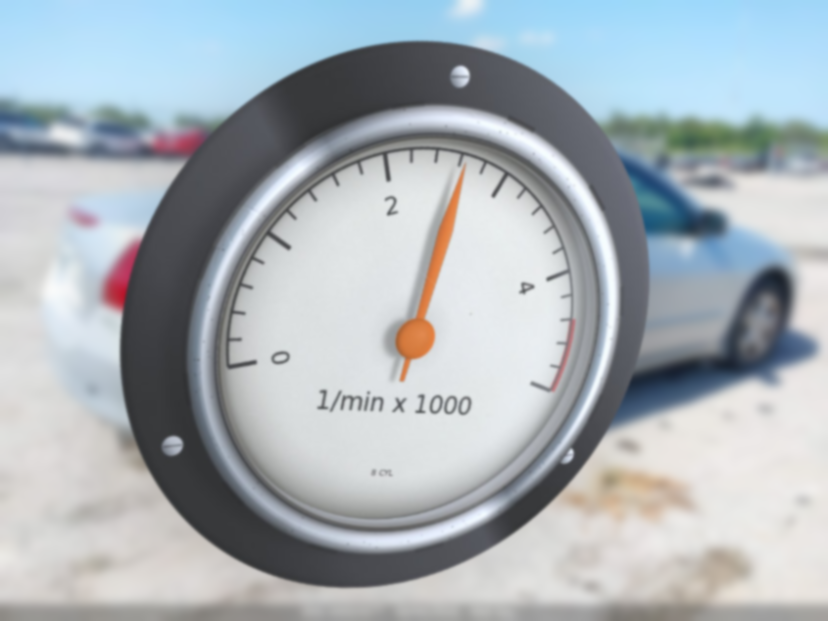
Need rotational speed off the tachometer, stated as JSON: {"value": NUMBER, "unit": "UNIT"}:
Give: {"value": 2600, "unit": "rpm"}
